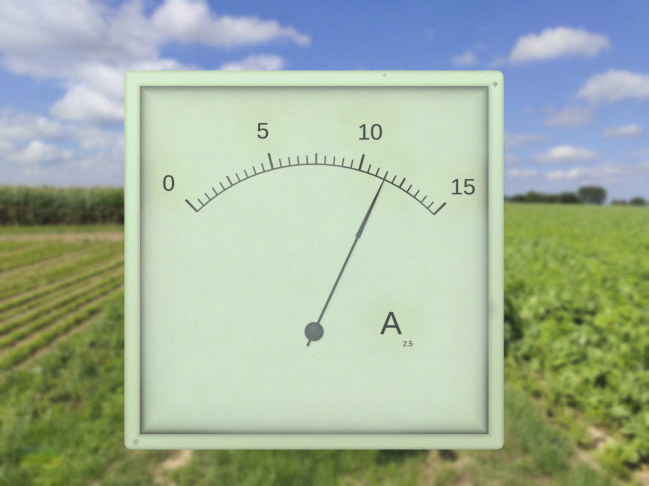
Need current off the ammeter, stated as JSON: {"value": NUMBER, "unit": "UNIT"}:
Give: {"value": 11.5, "unit": "A"}
